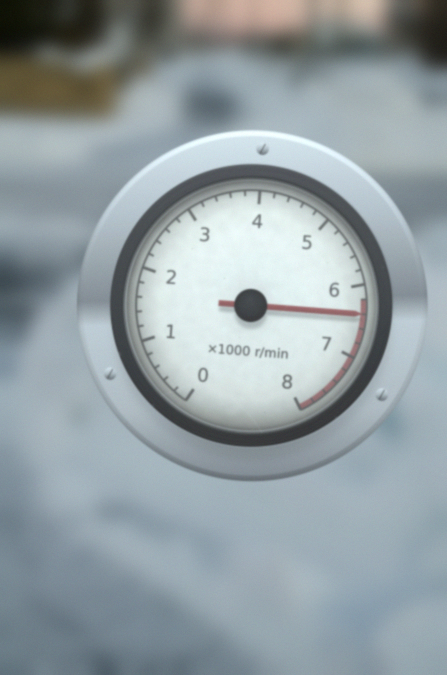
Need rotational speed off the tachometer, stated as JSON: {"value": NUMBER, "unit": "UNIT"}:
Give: {"value": 6400, "unit": "rpm"}
